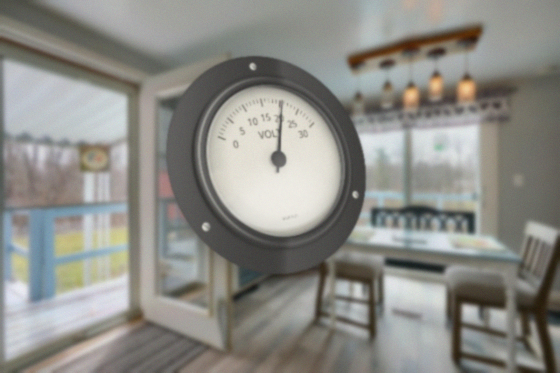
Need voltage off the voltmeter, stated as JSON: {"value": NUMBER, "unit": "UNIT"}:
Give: {"value": 20, "unit": "V"}
